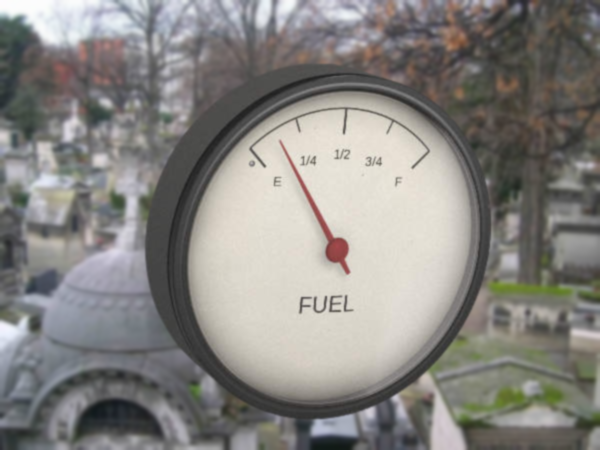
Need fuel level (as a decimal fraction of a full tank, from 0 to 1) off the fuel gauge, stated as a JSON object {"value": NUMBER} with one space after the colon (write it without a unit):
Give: {"value": 0.125}
